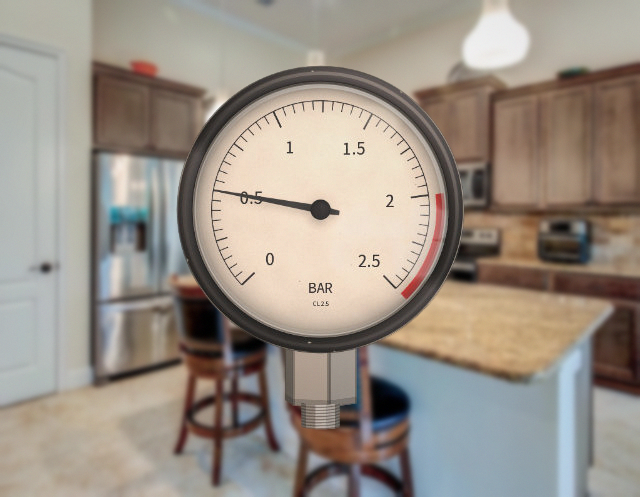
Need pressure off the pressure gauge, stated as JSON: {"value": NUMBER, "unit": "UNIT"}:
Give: {"value": 0.5, "unit": "bar"}
